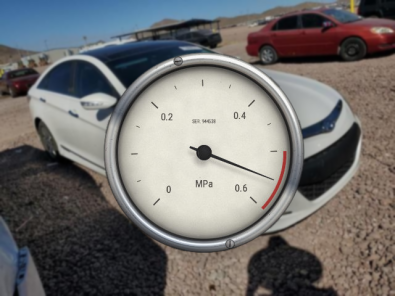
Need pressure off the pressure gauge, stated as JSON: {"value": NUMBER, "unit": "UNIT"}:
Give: {"value": 0.55, "unit": "MPa"}
